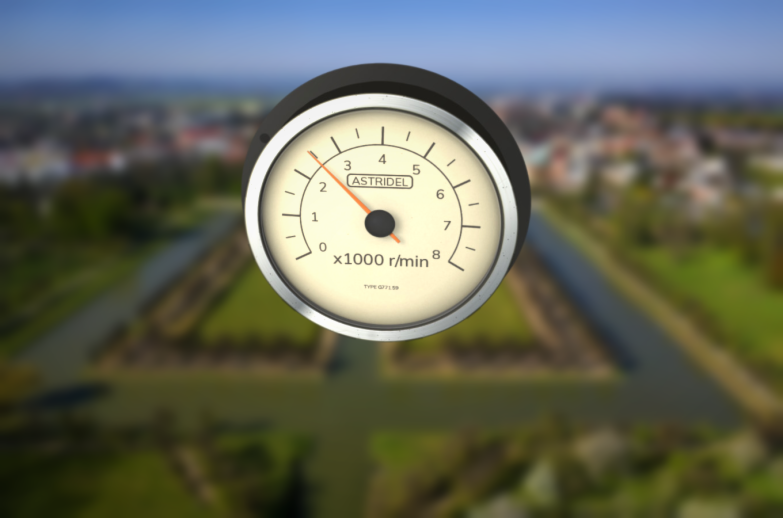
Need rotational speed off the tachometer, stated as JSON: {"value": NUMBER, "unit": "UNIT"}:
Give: {"value": 2500, "unit": "rpm"}
